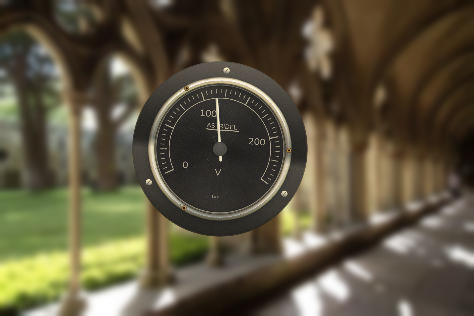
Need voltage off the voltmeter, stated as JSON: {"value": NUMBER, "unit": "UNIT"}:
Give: {"value": 115, "unit": "V"}
